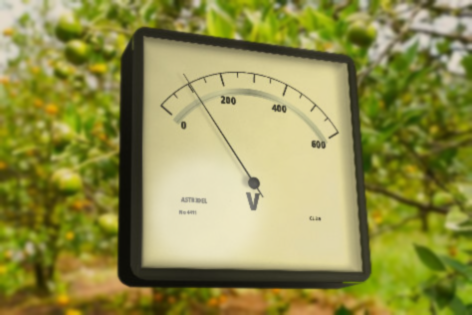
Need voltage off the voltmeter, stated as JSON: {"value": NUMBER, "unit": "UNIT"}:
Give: {"value": 100, "unit": "V"}
